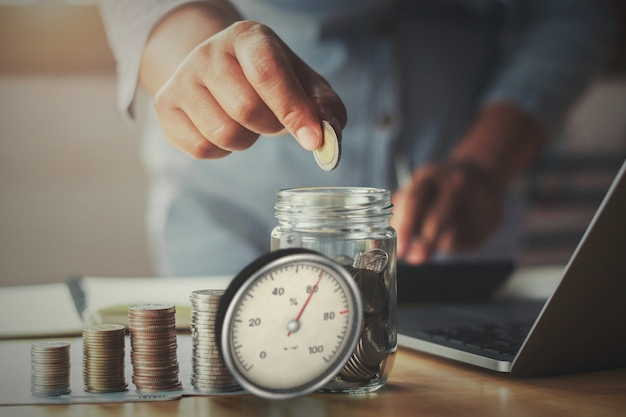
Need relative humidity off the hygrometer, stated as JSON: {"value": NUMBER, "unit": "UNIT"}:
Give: {"value": 60, "unit": "%"}
